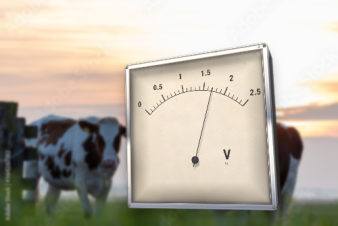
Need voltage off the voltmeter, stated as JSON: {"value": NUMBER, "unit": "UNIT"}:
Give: {"value": 1.7, "unit": "V"}
